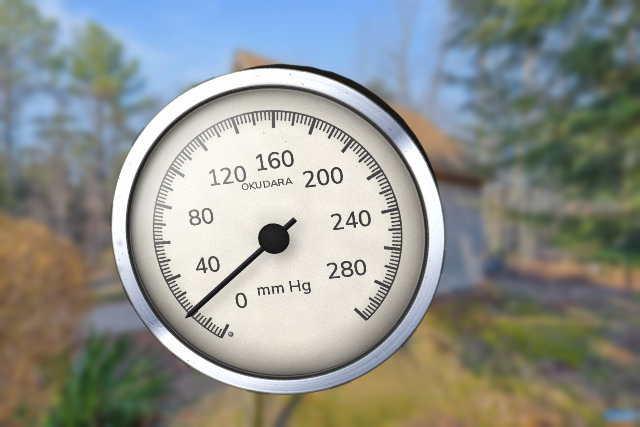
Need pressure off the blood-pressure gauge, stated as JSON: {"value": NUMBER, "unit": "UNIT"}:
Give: {"value": 20, "unit": "mmHg"}
